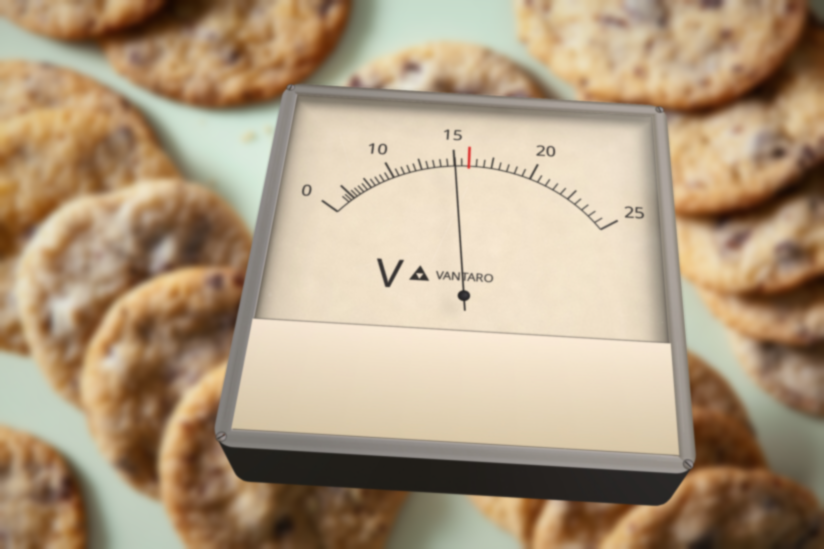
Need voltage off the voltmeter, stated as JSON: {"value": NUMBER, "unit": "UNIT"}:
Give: {"value": 15, "unit": "V"}
